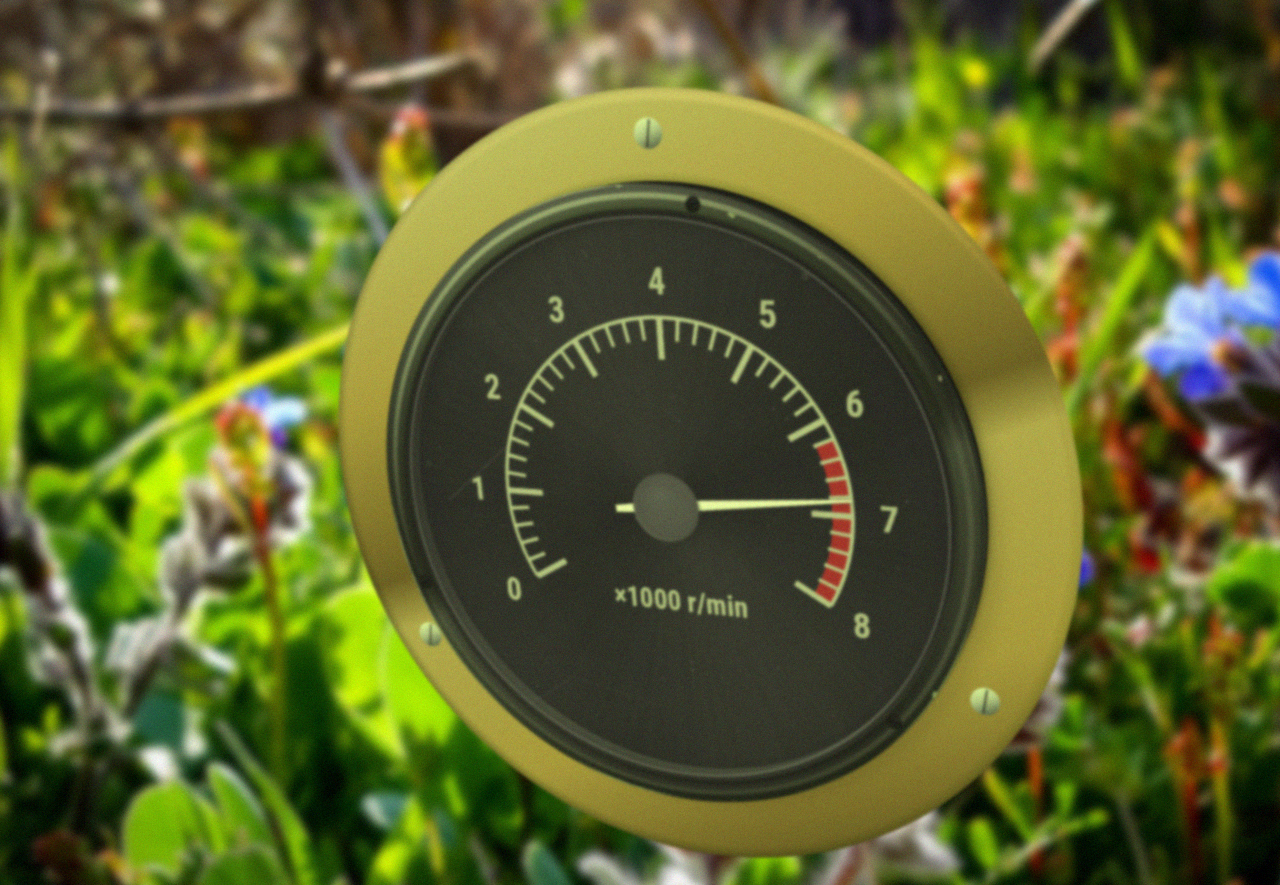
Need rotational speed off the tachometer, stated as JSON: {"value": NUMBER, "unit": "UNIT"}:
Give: {"value": 6800, "unit": "rpm"}
